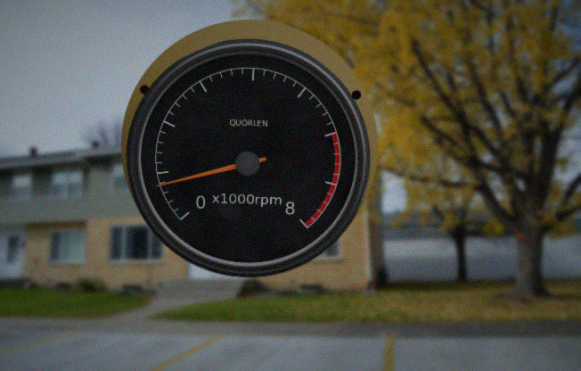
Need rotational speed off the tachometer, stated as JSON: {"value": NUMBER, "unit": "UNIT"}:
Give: {"value": 800, "unit": "rpm"}
